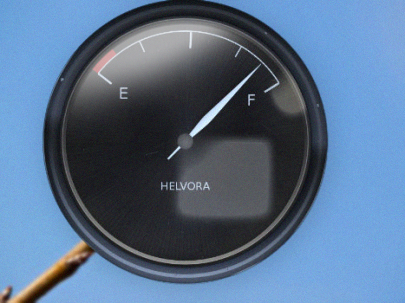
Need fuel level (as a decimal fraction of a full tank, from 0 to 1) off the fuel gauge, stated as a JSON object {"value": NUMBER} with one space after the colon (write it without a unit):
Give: {"value": 0.875}
